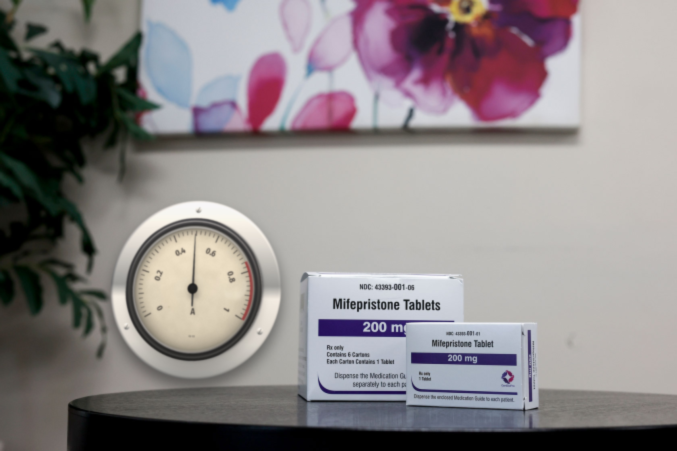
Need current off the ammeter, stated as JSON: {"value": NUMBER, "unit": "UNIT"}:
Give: {"value": 0.5, "unit": "A"}
